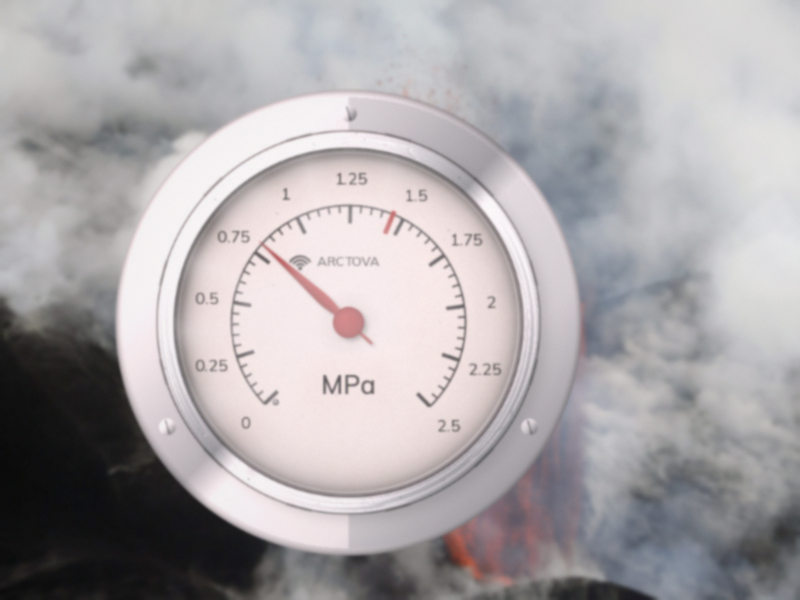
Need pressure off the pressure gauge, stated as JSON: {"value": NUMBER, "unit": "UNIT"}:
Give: {"value": 0.8, "unit": "MPa"}
